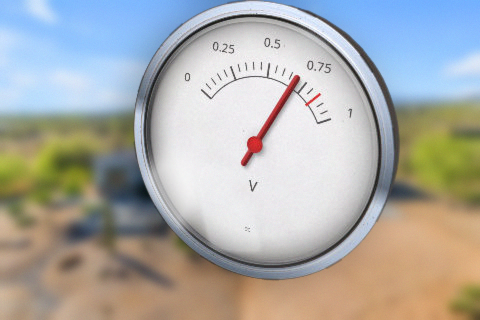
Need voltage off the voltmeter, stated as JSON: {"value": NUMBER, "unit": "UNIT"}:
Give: {"value": 0.7, "unit": "V"}
